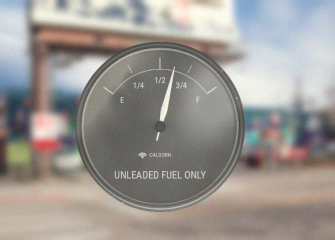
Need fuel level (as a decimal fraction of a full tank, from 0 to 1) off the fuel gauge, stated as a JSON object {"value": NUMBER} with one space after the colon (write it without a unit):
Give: {"value": 0.625}
